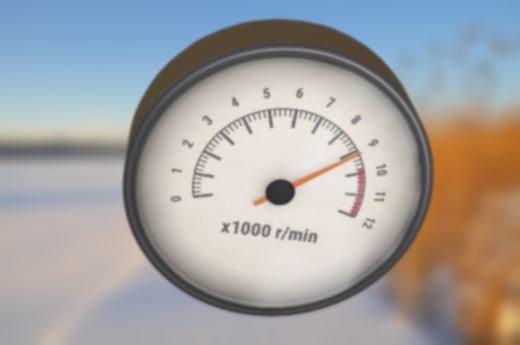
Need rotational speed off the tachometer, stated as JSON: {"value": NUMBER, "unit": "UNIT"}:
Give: {"value": 9000, "unit": "rpm"}
